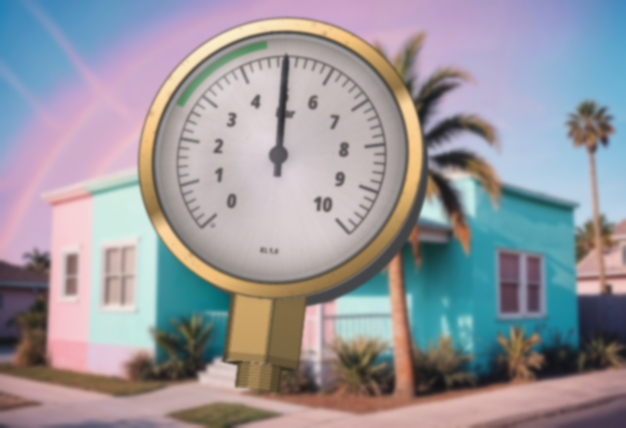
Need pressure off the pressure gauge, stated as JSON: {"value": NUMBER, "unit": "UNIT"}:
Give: {"value": 5, "unit": "bar"}
